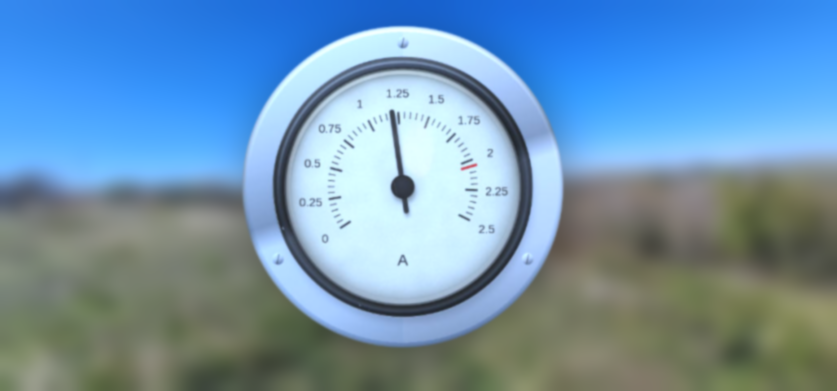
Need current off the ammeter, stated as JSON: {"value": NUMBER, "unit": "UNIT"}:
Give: {"value": 1.2, "unit": "A"}
